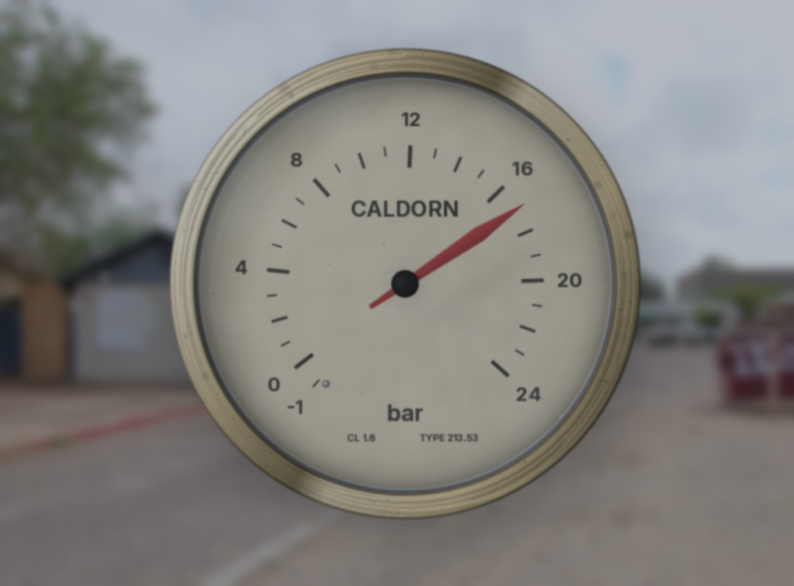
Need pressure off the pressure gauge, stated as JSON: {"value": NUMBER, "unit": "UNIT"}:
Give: {"value": 17, "unit": "bar"}
